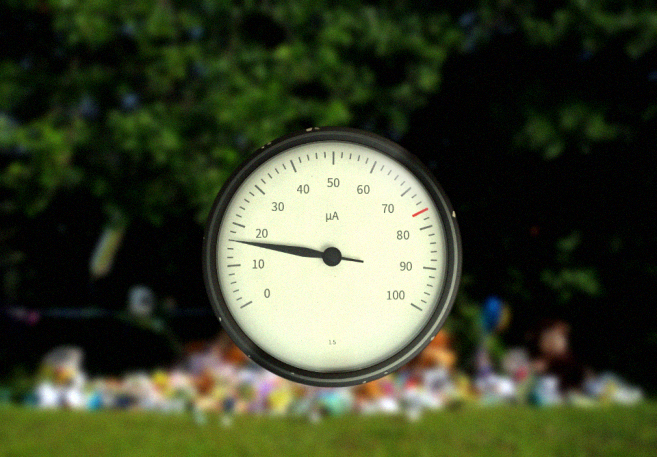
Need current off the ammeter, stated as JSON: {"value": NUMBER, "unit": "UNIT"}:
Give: {"value": 16, "unit": "µA"}
